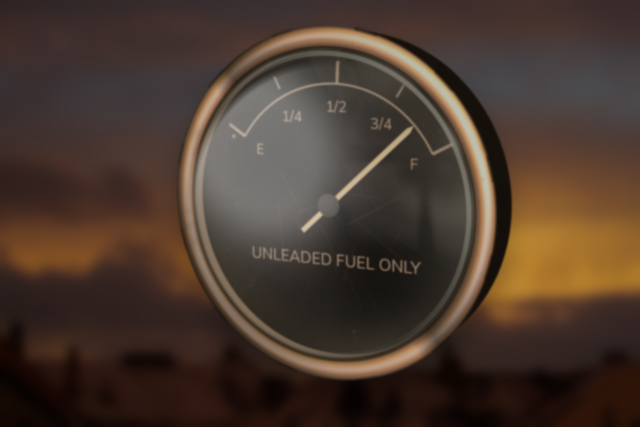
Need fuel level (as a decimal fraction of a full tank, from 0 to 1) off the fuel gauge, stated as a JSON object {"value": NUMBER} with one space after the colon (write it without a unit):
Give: {"value": 0.875}
